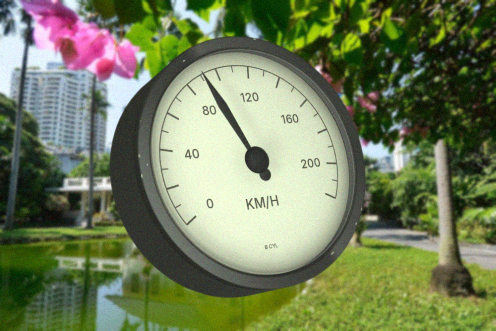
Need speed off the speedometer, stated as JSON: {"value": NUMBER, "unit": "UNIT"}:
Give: {"value": 90, "unit": "km/h"}
